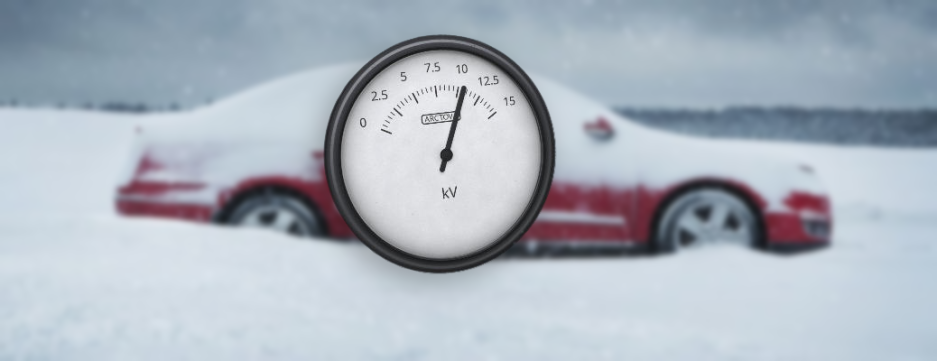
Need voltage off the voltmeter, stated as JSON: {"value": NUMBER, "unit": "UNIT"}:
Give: {"value": 10.5, "unit": "kV"}
